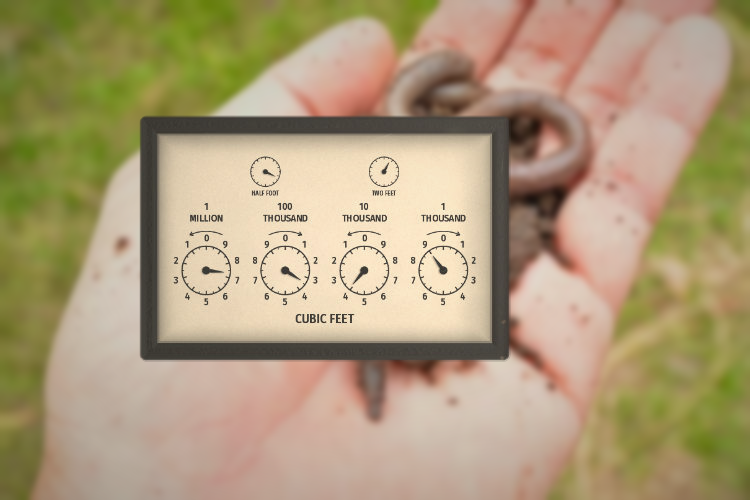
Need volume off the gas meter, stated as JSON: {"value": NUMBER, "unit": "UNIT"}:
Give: {"value": 733900, "unit": "ft³"}
